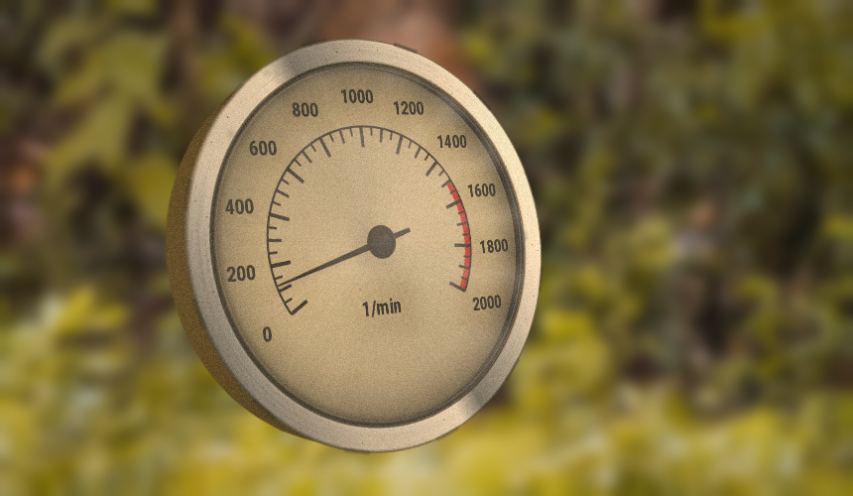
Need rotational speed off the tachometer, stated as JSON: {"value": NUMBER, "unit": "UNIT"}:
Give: {"value": 125, "unit": "rpm"}
